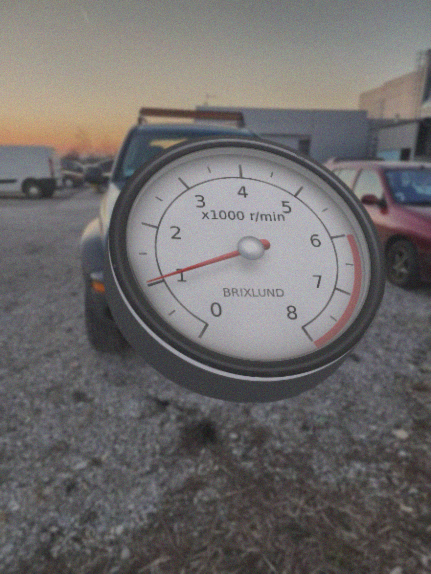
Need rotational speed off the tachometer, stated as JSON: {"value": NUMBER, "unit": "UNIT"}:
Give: {"value": 1000, "unit": "rpm"}
